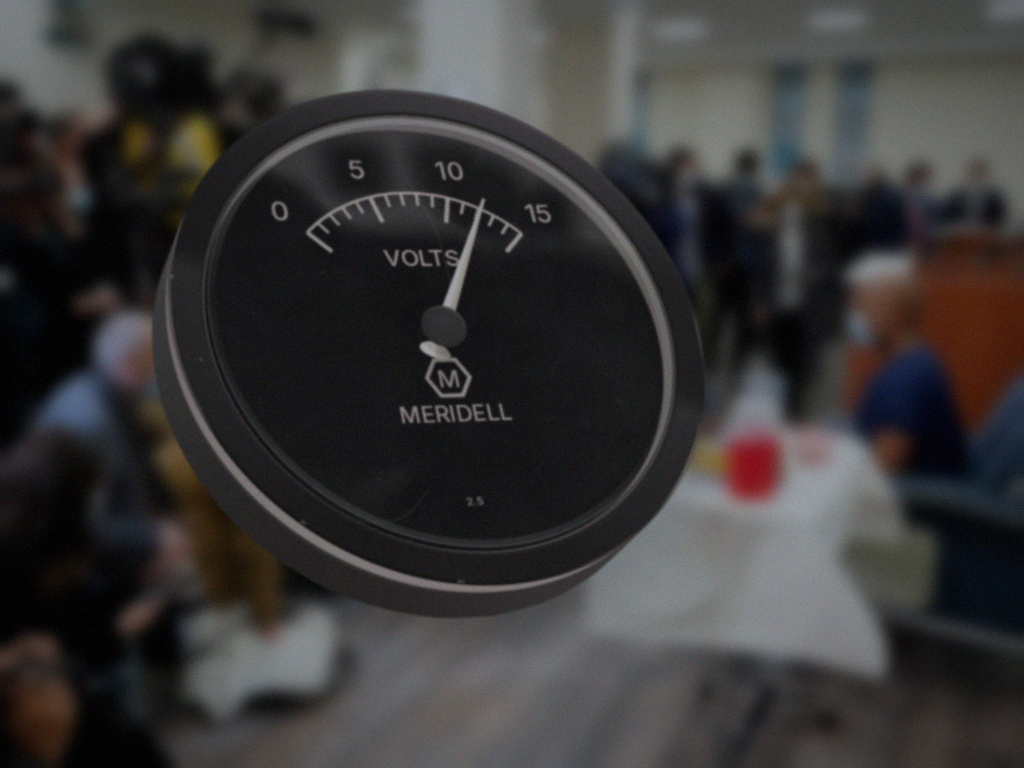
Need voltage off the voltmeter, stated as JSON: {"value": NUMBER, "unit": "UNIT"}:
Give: {"value": 12, "unit": "V"}
